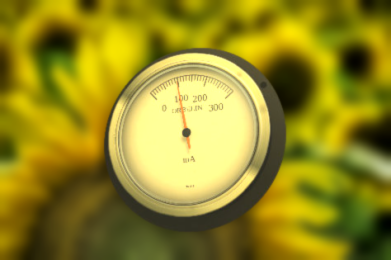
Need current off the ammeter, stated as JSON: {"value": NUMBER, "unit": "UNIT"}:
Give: {"value": 100, "unit": "mA"}
